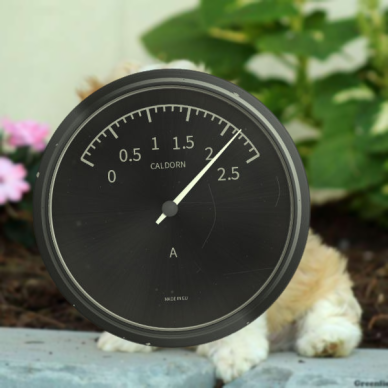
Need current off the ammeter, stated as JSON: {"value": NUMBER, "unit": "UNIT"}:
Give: {"value": 2.15, "unit": "A"}
